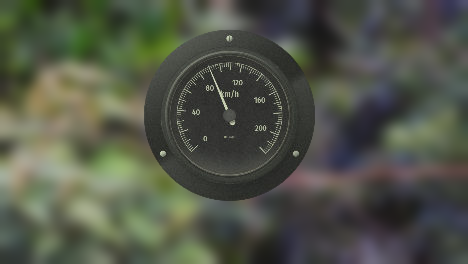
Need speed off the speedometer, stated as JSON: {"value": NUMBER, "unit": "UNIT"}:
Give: {"value": 90, "unit": "km/h"}
